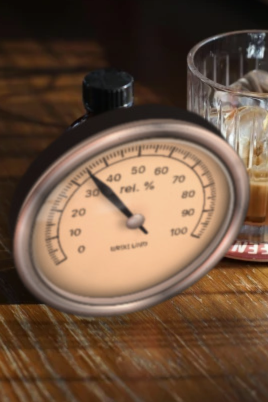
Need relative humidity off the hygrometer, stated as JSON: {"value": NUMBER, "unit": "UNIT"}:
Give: {"value": 35, "unit": "%"}
